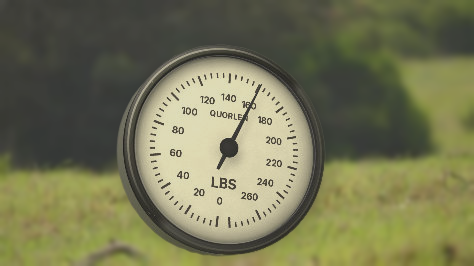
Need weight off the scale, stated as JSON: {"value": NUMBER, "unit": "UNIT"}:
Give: {"value": 160, "unit": "lb"}
